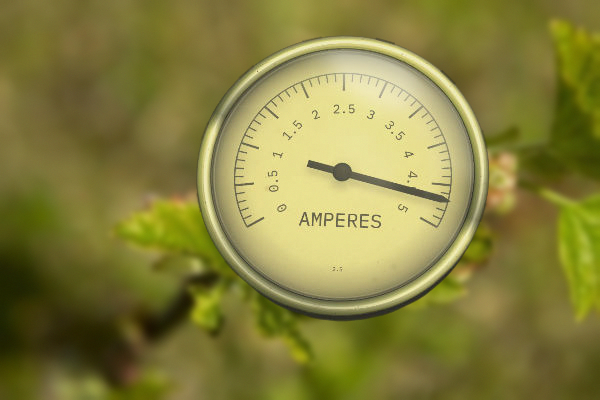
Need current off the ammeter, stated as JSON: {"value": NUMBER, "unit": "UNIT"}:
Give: {"value": 4.7, "unit": "A"}
